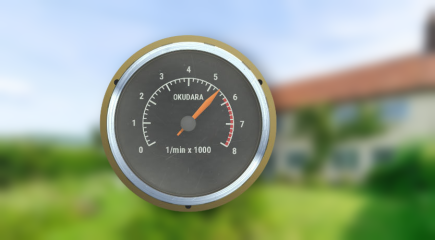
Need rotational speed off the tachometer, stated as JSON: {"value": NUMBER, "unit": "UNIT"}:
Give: {"value": 5400, "unit": "rpm"}
